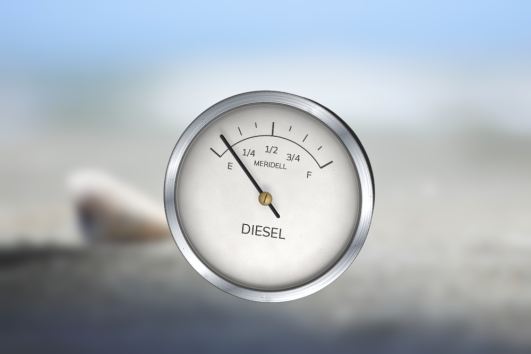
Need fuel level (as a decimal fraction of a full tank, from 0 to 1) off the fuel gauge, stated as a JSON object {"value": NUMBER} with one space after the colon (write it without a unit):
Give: {"value": 0.125}
